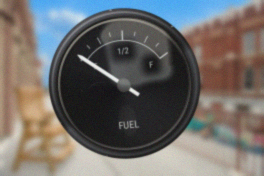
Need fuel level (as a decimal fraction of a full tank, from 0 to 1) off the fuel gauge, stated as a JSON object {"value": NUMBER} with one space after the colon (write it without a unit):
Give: {"value": 0}
